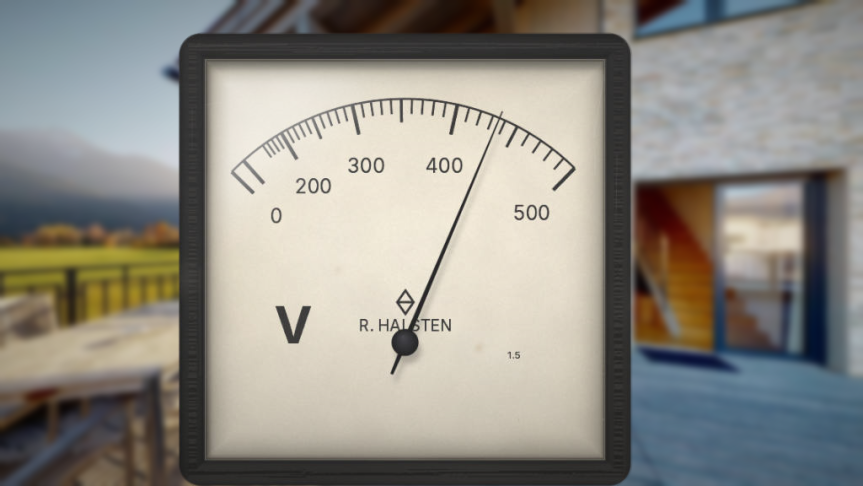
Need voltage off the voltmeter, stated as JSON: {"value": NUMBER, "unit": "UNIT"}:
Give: {"value": 435, "unit": "V"}
